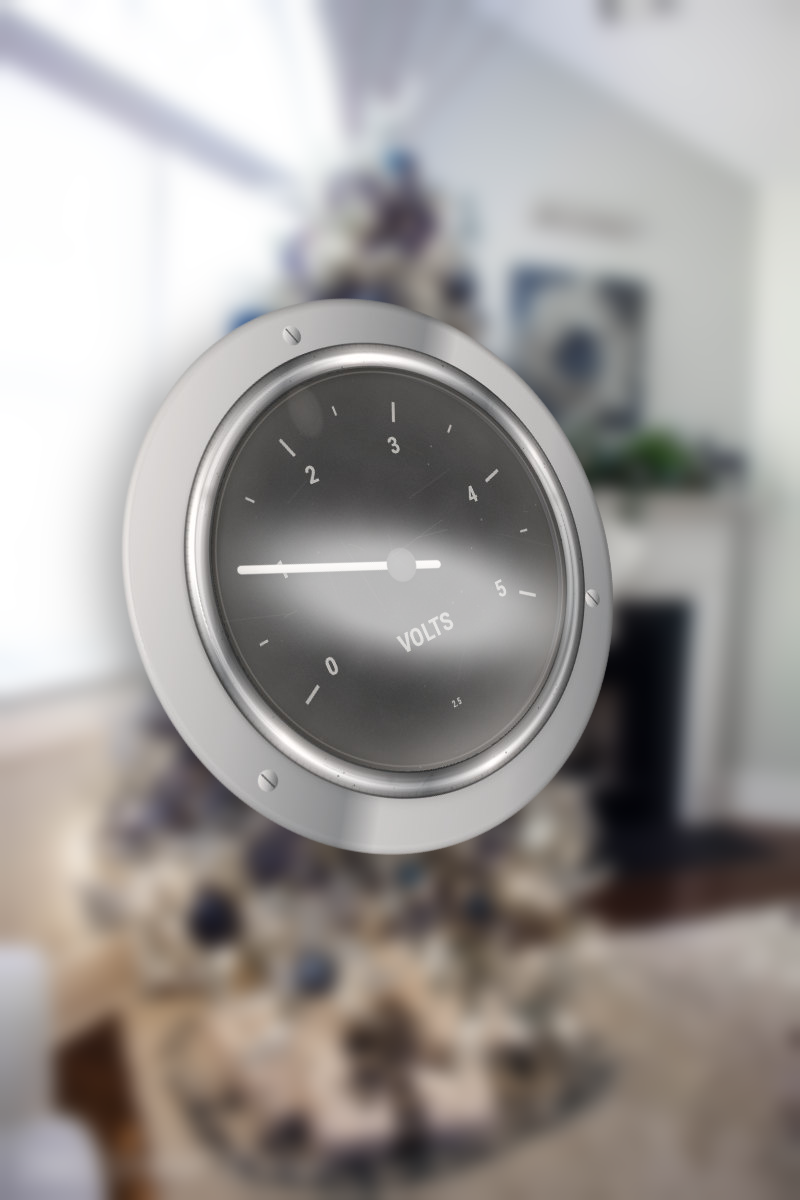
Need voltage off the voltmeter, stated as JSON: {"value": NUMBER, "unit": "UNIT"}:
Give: {"value": 1, "unit": "V"}
